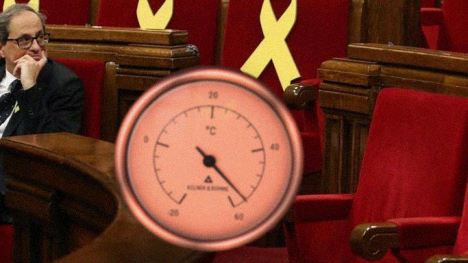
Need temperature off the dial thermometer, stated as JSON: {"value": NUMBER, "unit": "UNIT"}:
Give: {"value": 56, "unit": "°C"}
